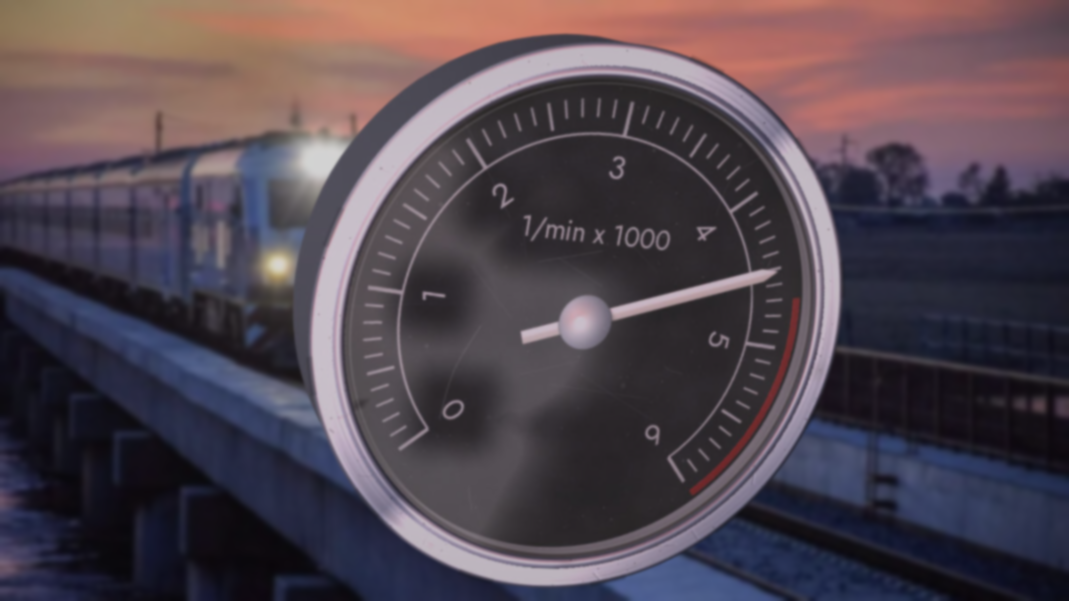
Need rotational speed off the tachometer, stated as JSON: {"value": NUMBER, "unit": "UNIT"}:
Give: {"value": 4500, "unit": "rpm"}
